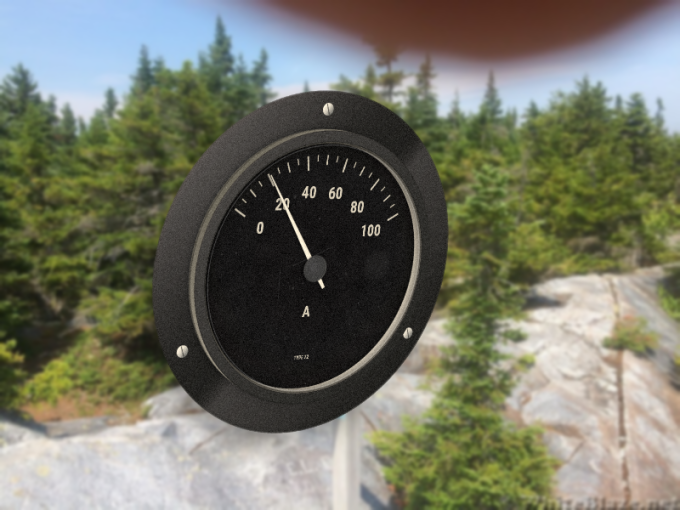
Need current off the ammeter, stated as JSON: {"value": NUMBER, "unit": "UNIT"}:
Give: {"value": 20, "unit": "A"}
